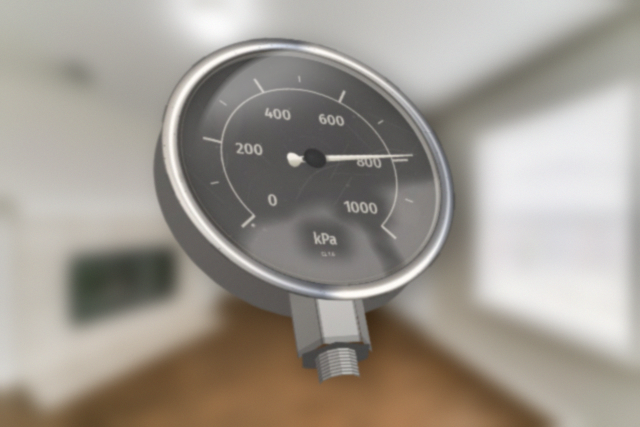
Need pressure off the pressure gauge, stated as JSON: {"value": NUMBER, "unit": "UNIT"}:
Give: {"value": 800, "unit": "kPa"}
